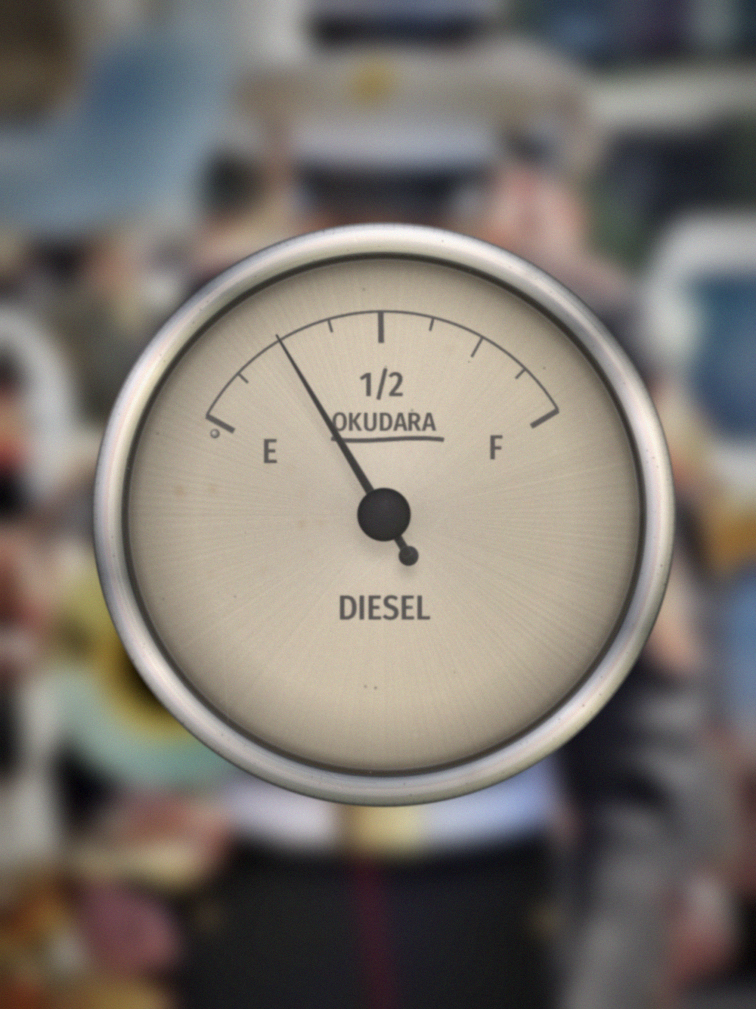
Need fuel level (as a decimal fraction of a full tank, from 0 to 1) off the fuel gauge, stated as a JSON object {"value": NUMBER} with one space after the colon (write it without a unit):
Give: {"value": 0.25}
